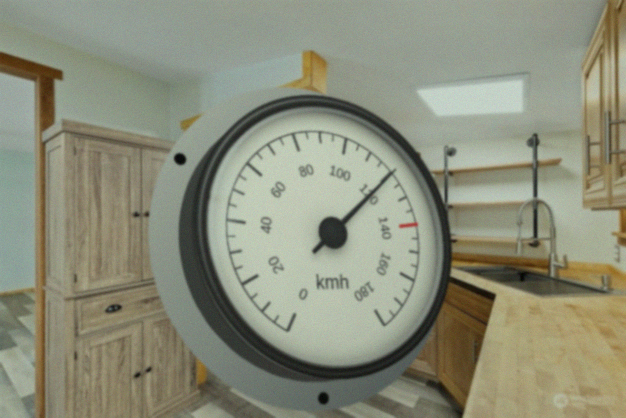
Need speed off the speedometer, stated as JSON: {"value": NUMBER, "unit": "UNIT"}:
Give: {"value": 120, "unit": "km/h"}
